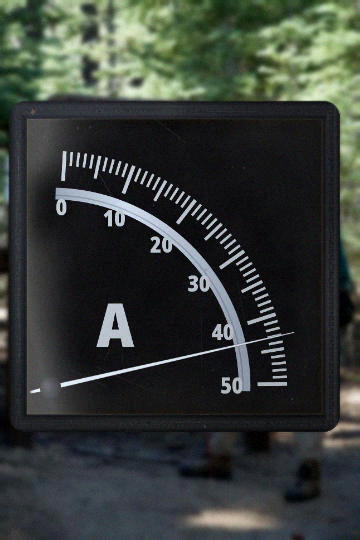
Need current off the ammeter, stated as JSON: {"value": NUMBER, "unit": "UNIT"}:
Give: {"value": 43, "unit": "A"}
